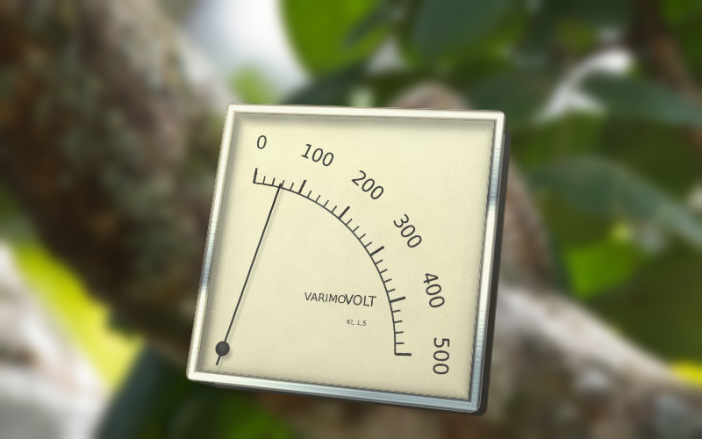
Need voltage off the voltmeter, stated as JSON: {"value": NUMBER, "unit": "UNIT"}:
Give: {"value": 60, "unit": "V"}
